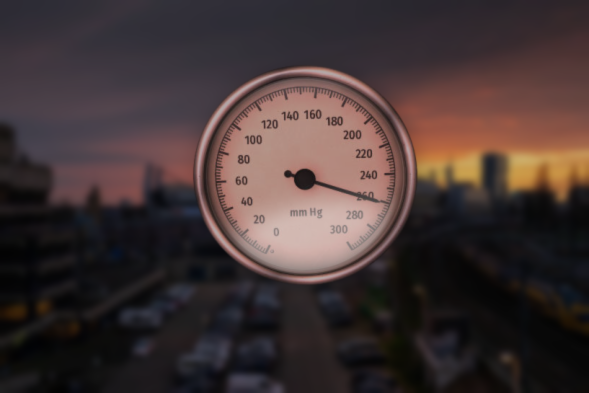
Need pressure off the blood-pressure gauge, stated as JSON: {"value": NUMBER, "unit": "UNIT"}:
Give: {"value": 260, "unit": "mmHg"}
